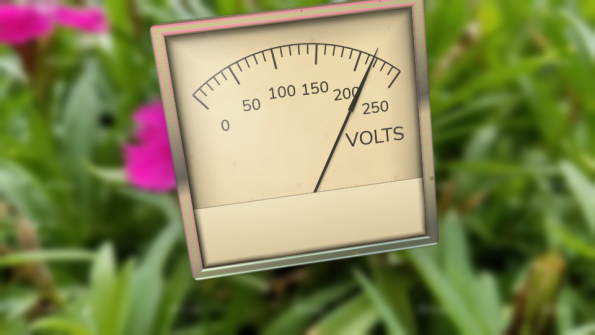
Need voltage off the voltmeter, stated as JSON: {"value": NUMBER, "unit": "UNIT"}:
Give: {"value": 215, "unit": "V"}
